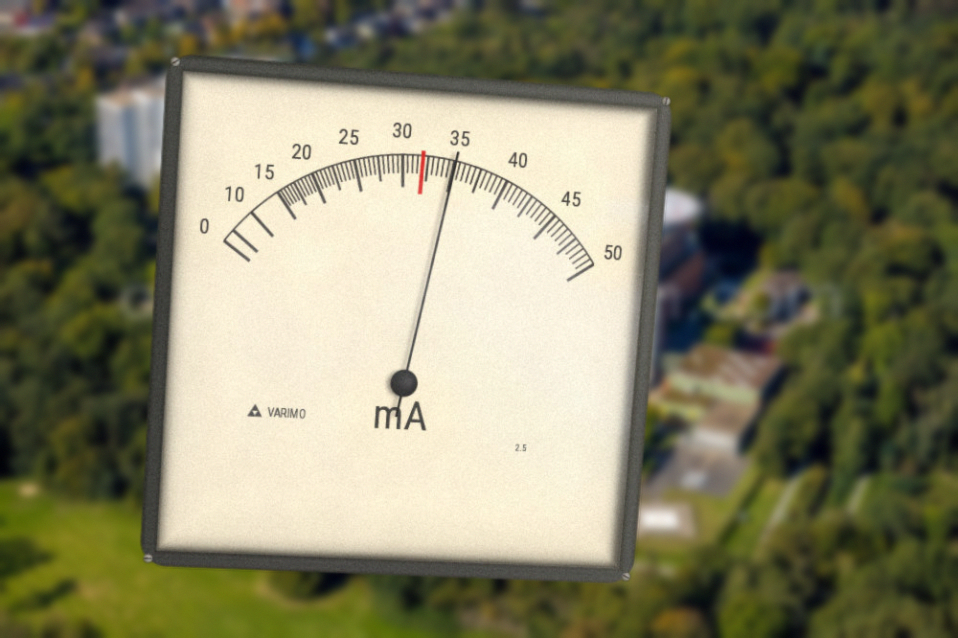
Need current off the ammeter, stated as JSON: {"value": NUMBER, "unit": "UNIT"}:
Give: {"value": 35, "unit": "mA"}
